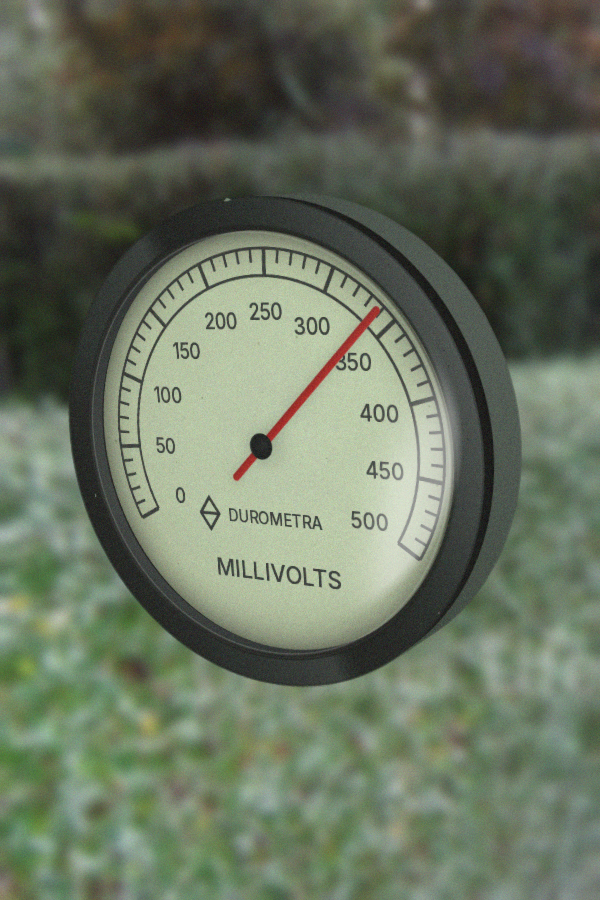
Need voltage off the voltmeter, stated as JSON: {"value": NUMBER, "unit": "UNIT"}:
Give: {"value": 340, "unit": "mV"}
